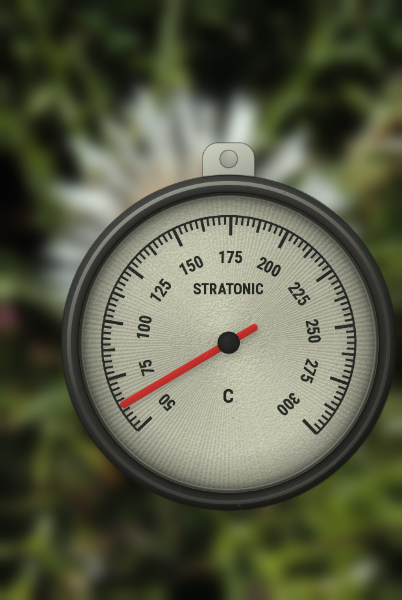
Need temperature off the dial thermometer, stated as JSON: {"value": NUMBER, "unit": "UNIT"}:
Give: {"value": 62.5, "unit": "°C"}
